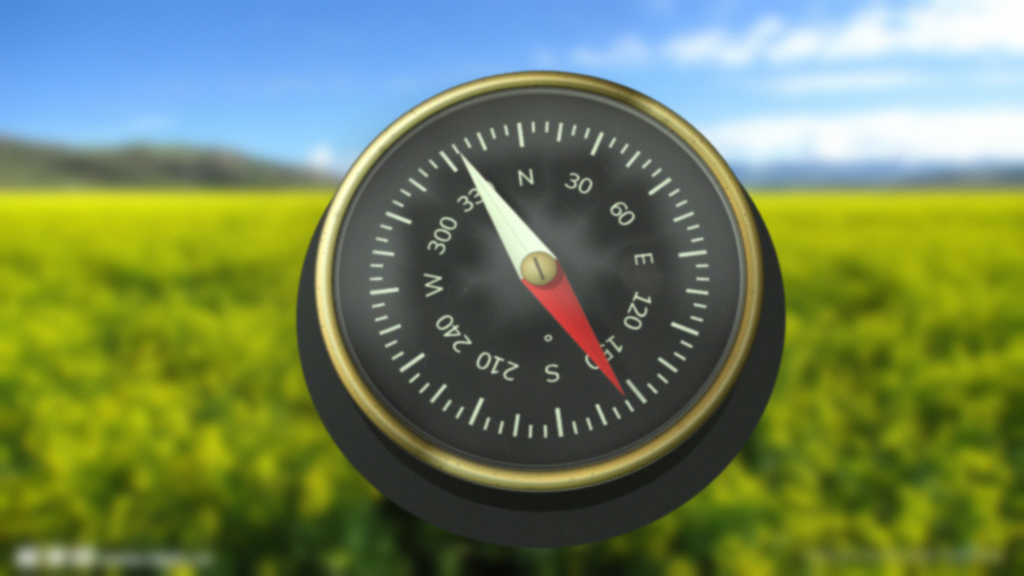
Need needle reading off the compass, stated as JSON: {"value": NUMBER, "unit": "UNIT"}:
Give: {"value": 155, "unit": "°"}
